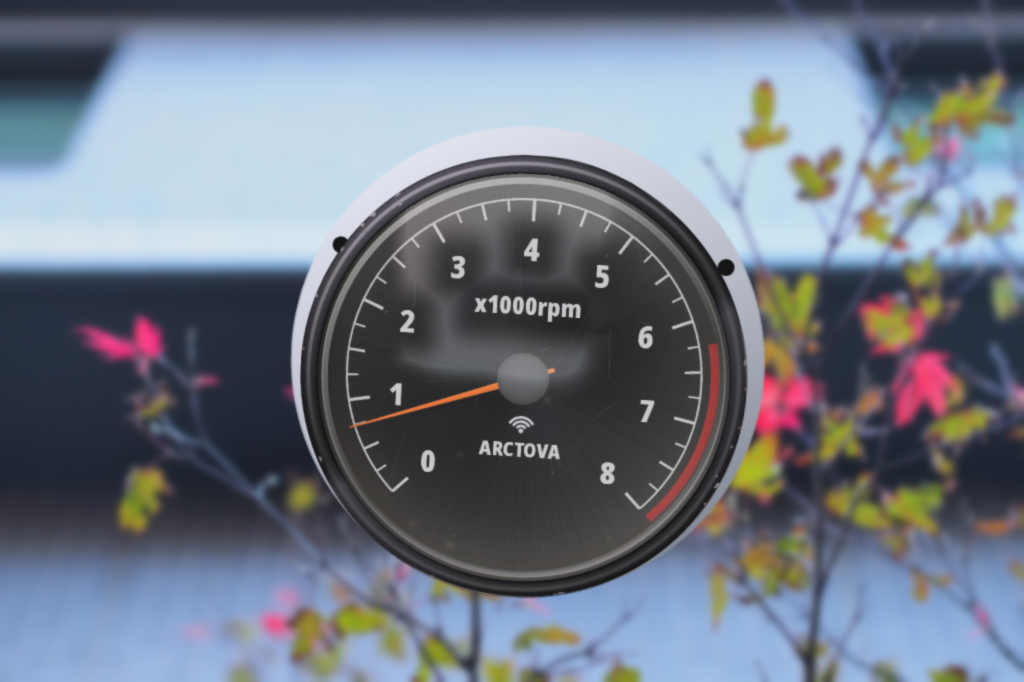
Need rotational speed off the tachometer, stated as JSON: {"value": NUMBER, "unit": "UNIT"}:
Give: {"value": 750, "unit": "rpm"}
